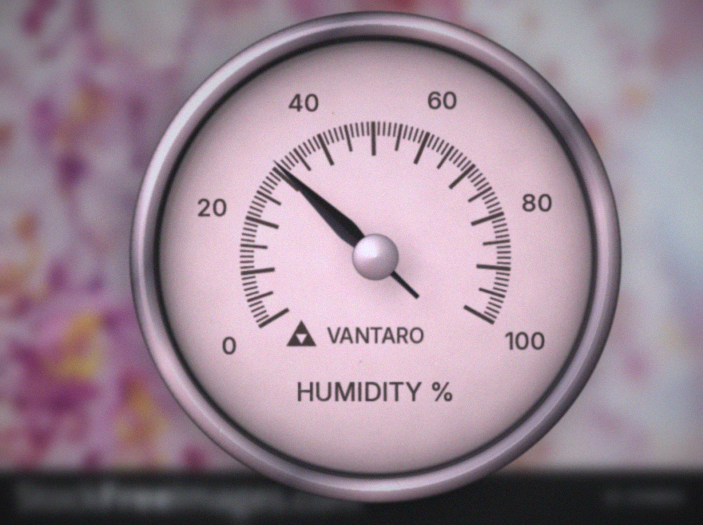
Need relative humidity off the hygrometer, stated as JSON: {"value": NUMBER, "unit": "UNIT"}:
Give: {"value": 31, "unit": "%"}
